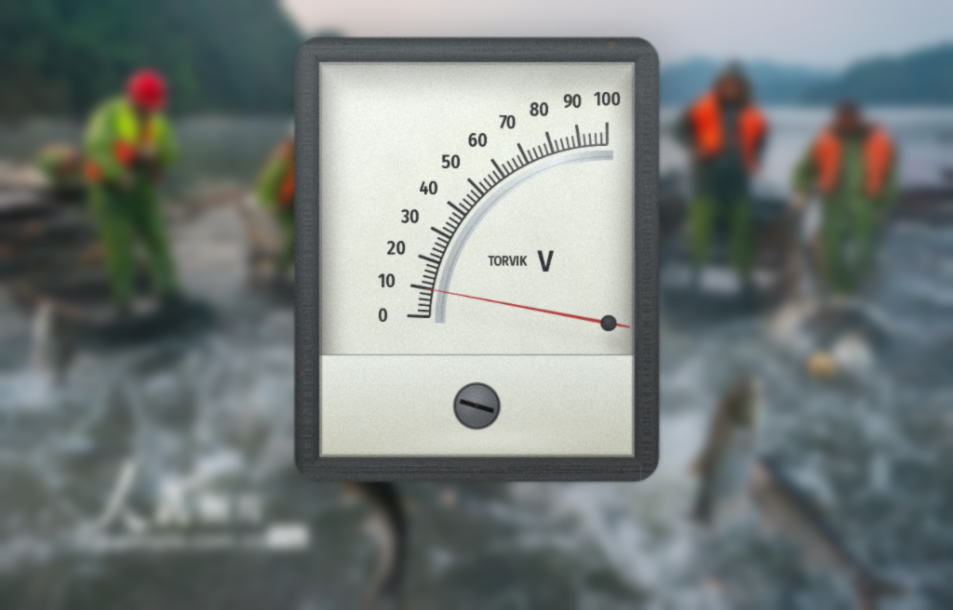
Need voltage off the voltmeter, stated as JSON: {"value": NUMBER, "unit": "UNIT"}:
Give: {"value": 10, "unit": "V"}
